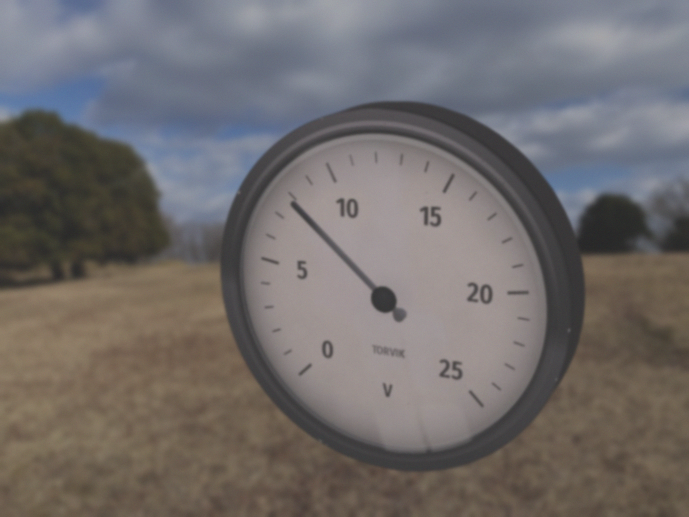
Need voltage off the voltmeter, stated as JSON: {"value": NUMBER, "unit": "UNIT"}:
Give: {"value": 8, "unit": "V"}
